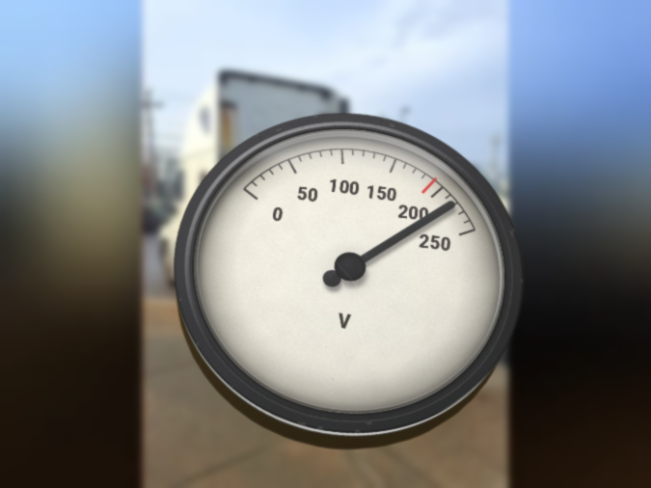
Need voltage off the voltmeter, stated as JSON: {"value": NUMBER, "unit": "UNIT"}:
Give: {"value": 220, "unit": "V"}
